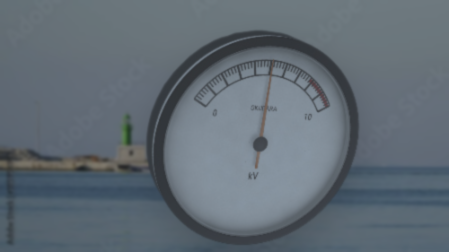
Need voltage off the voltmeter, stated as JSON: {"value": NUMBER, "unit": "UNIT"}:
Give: {"value": 5, "unit": "kV"}
